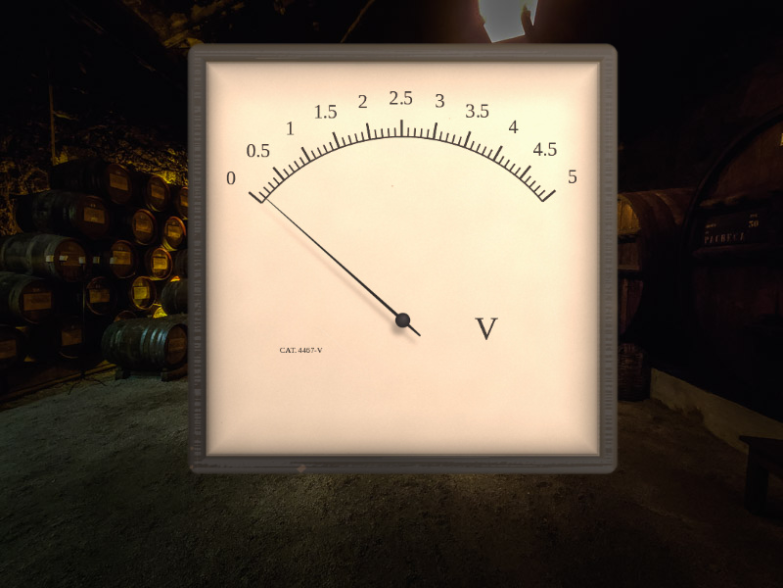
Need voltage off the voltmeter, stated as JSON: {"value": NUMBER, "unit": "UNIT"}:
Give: {"value": 0.1, "unit": "V"}
